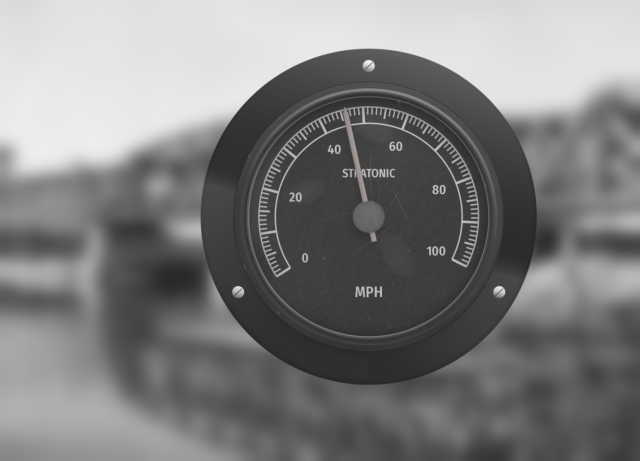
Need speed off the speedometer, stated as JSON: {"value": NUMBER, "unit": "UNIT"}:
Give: {"value": 46, "unit": "mph"}
